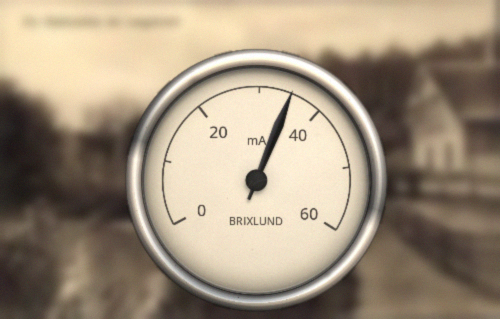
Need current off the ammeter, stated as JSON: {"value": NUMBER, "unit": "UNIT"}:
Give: {"value": 35, "unit": "mA"}
